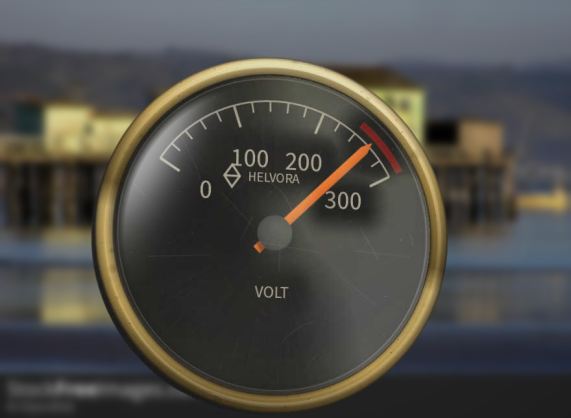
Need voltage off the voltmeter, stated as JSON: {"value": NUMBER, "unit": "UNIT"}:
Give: {"value": 260, "unit": "V"}
